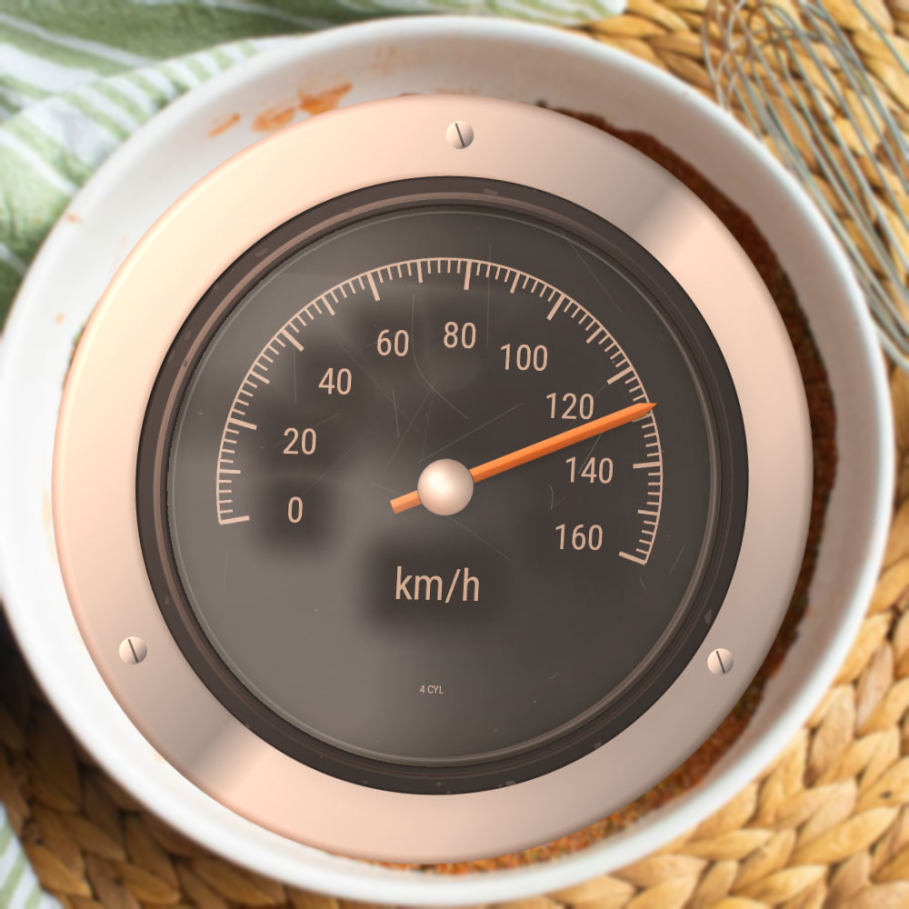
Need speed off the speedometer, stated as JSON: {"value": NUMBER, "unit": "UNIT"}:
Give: {"value": 128, "unit": "km/h"}
